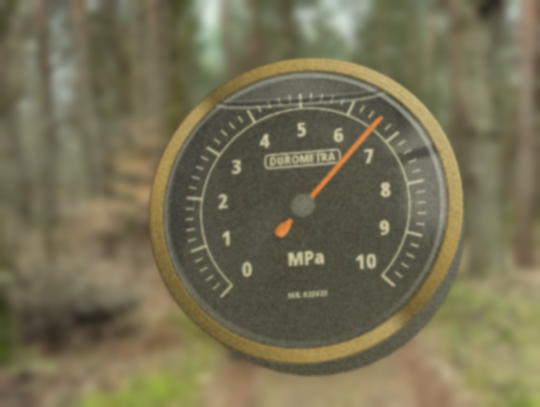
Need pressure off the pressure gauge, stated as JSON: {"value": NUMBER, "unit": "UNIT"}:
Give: {"value": 6.6, "unit": "MPa"}
